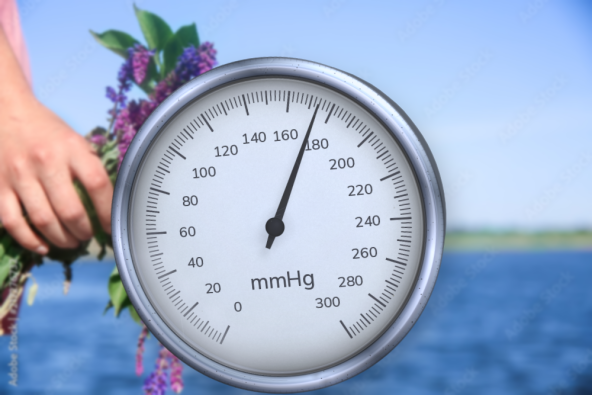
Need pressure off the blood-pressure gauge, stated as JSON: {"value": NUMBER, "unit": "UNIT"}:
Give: {"value": 174, "unit": "mmHg"}
